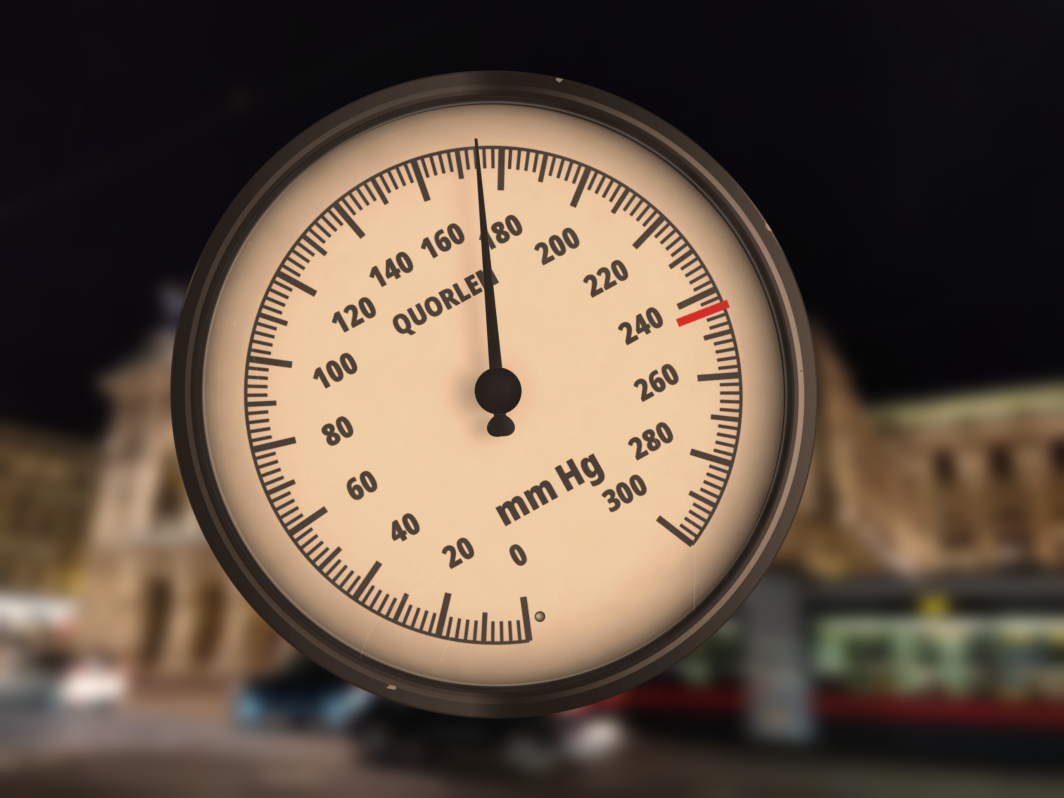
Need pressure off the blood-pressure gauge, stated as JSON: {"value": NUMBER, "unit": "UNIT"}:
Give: {"value": 174, "unit": "mmHg"}
